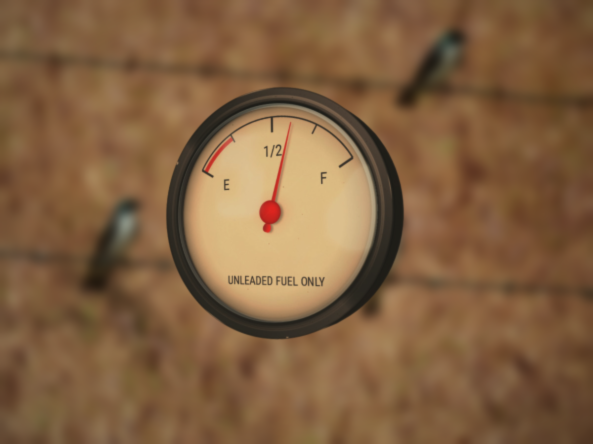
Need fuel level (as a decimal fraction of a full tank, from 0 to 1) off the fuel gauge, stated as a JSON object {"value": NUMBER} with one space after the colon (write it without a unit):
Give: {"value": 0.625}
